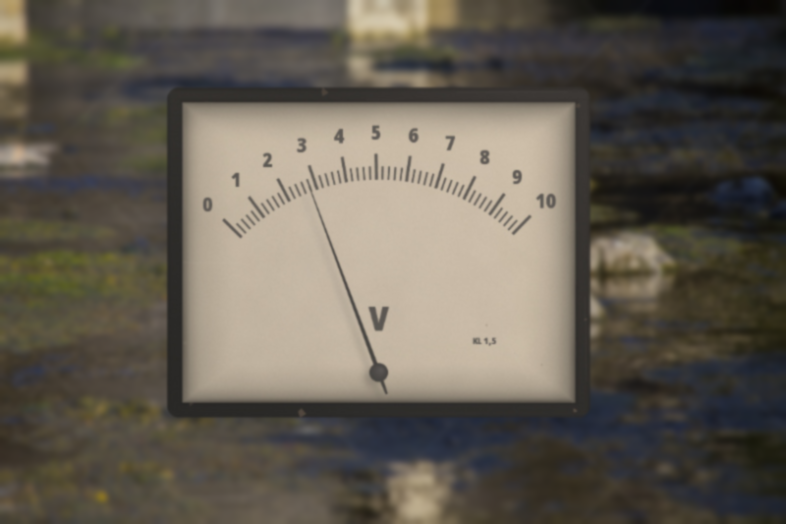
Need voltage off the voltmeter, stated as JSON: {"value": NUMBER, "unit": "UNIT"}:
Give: {"value": 2.8, "unit": "V"}
